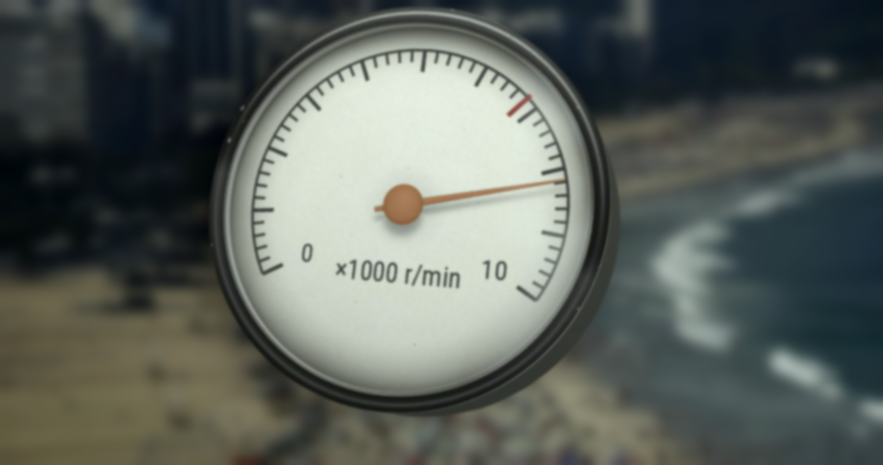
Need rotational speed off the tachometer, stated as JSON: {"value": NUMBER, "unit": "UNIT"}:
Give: {"value": 8200, "unit": "rpm"}
